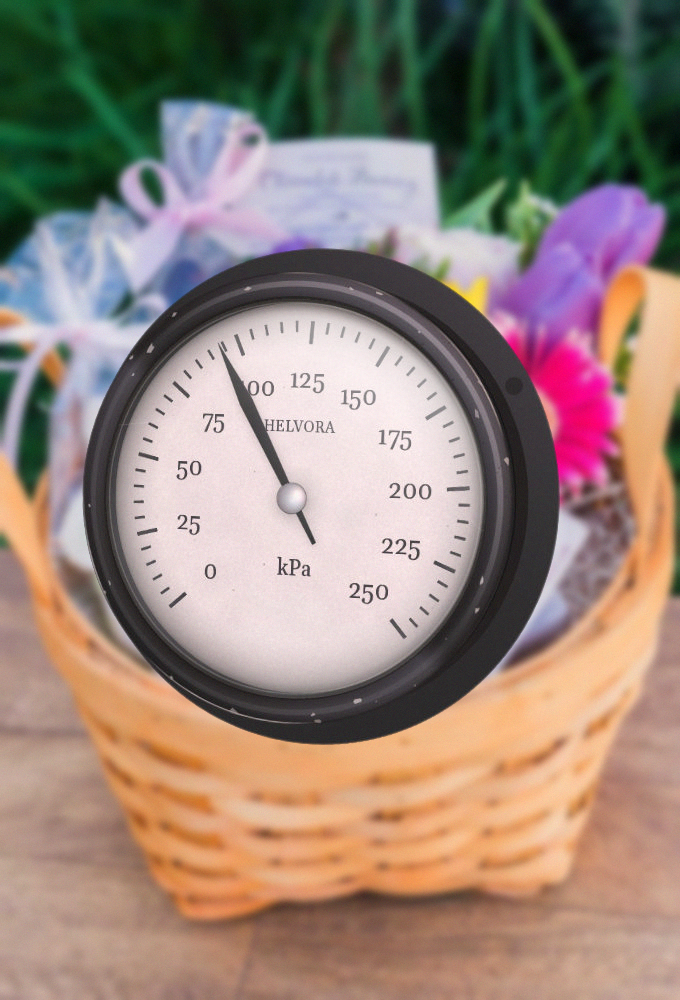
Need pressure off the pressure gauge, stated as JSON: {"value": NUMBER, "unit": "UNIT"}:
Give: {"value": 95, "unit": "kPa"}
